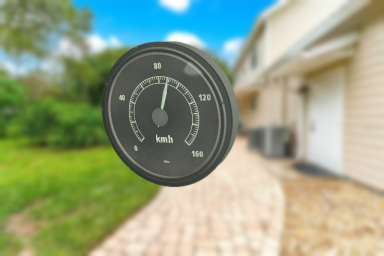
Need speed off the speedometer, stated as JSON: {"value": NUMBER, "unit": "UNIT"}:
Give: {"value": 90, "unit": "km/h"}
